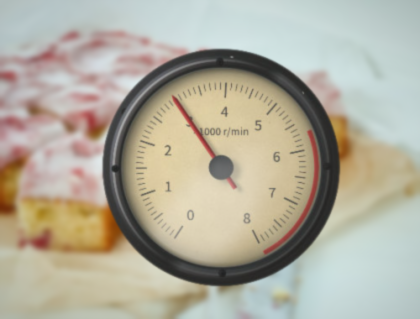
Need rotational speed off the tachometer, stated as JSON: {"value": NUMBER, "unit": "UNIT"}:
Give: {"value": 3000, "unit": "rpm"}
